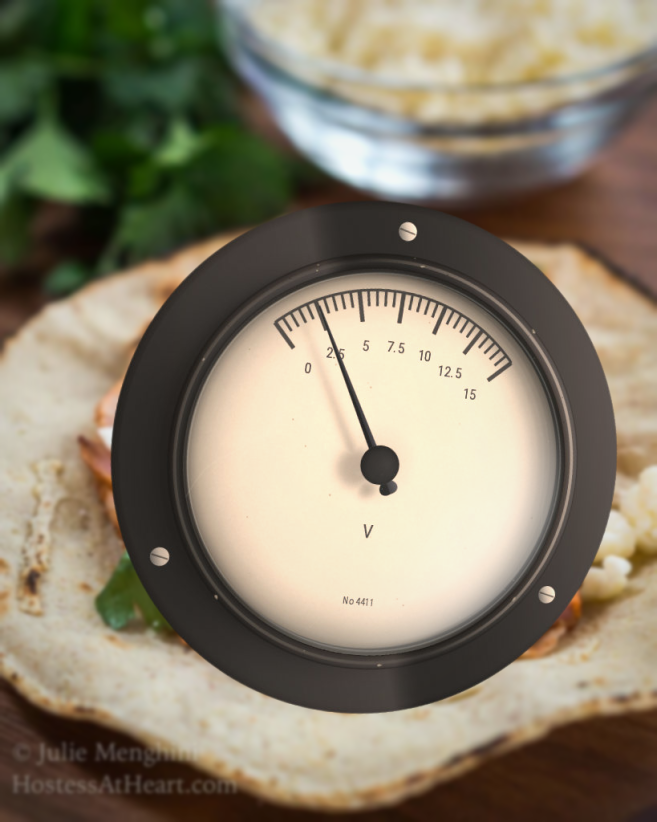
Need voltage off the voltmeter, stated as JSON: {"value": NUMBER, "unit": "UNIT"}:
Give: {"value": 2.5, "unit": "V"}
